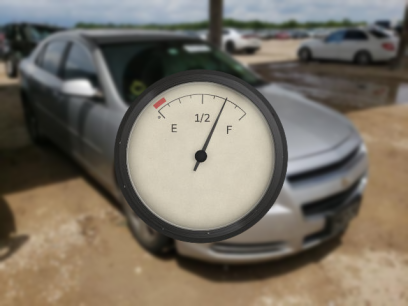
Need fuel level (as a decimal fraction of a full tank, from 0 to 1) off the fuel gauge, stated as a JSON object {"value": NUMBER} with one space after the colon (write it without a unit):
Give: {"value": 0.75}
